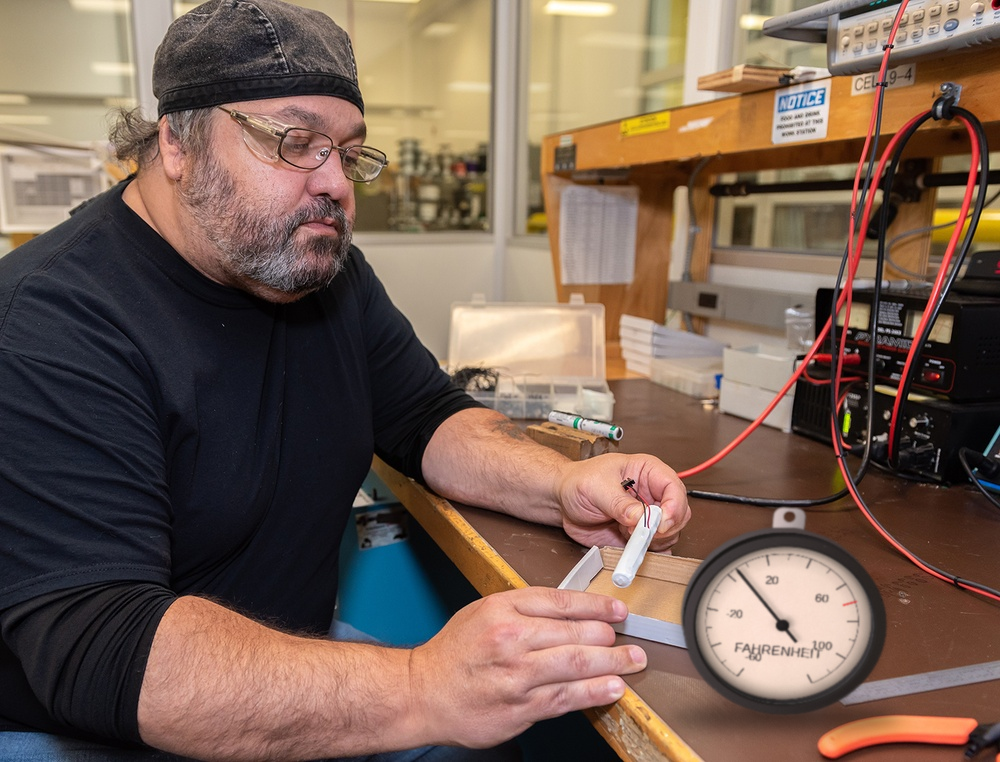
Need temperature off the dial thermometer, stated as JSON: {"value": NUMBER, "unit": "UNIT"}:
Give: {"value": 5, "unit": "°F"}
